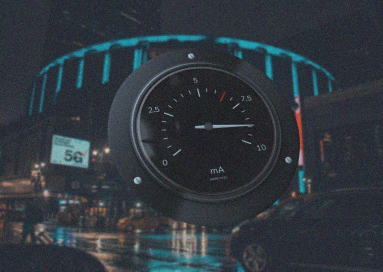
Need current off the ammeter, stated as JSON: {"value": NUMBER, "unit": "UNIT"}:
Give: {"value": 9, "unit": "mA"}
